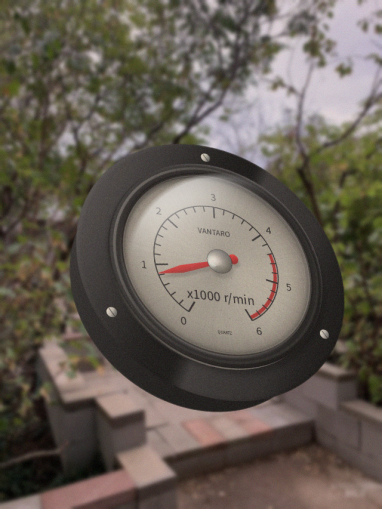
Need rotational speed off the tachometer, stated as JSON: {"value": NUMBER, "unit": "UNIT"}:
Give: {"value": 800, "unit": "rpm"}
